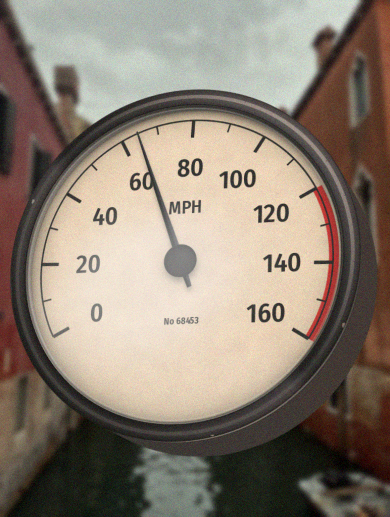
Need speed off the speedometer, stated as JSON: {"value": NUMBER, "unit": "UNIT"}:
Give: {"value": 65, "unit": "mph"}
